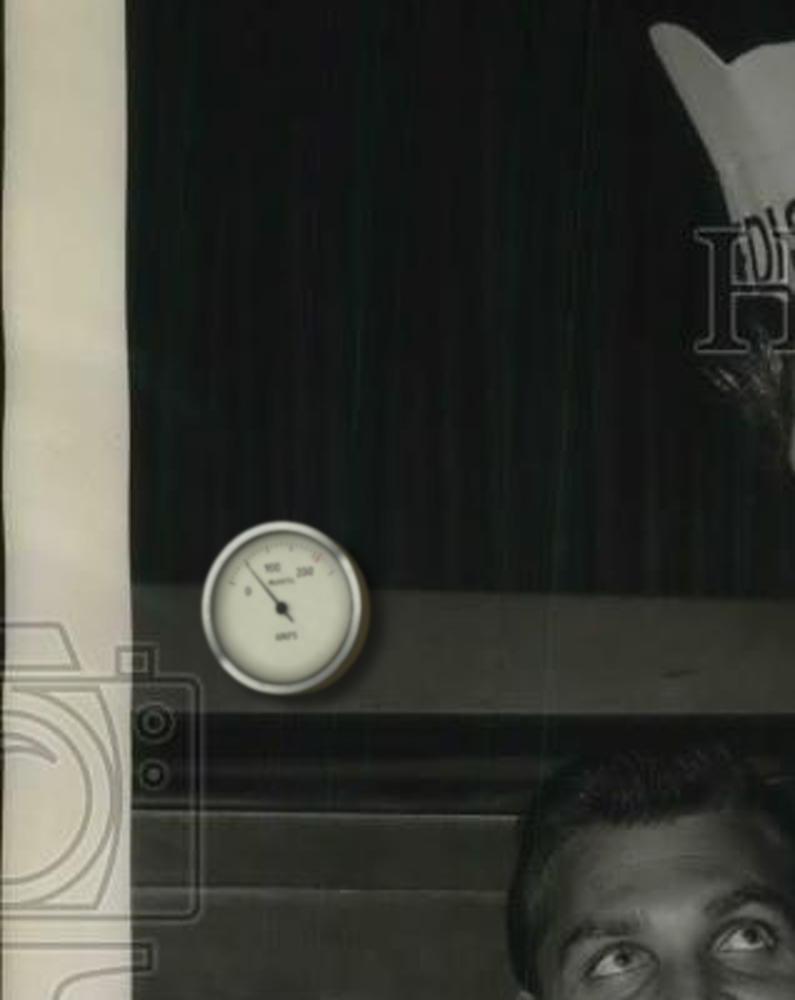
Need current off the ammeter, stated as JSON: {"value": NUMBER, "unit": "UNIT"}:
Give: {"value": 50, "unit": "A"}
